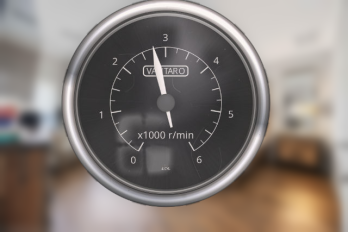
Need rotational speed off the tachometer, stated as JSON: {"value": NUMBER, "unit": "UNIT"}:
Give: {"value": 2750, "unit": "rpm"}
